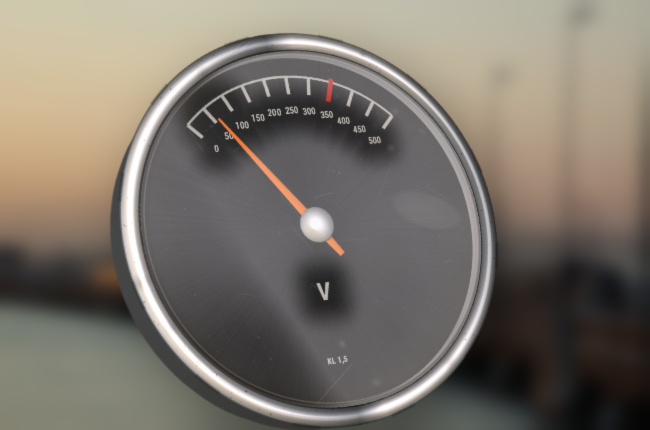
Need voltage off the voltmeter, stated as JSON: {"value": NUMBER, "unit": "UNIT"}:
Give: {"value": 50, "unit": "V"}
